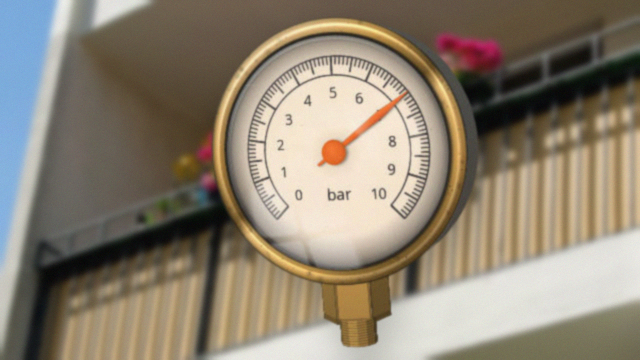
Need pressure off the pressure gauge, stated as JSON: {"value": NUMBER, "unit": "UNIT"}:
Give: {"value": 7, "unit": "bar"}
